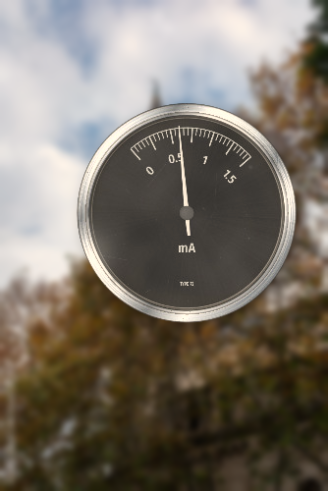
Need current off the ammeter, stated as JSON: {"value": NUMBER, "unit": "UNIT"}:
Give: {"value": 0.6, "unit": "mA"}
